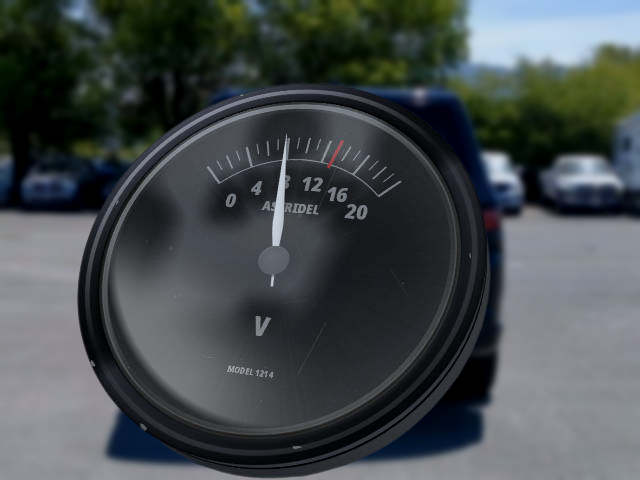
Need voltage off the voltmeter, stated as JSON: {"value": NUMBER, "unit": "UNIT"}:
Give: {"value": 8, "unit": "V"}
